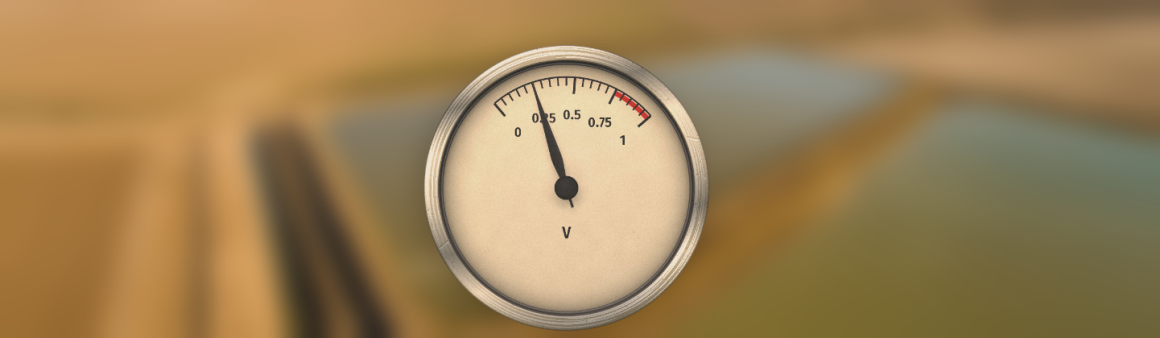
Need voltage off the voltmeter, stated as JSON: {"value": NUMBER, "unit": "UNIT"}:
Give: {"value": 0.25, "unit": "V"}
